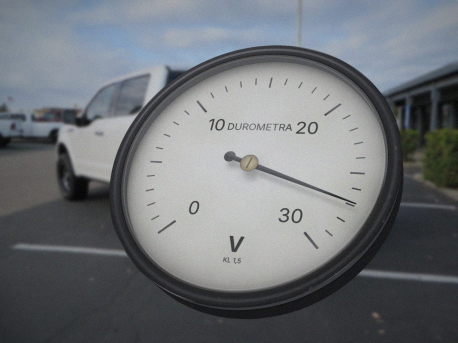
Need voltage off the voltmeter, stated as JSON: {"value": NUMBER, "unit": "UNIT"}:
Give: {"value": 27, "unit": "V"}
